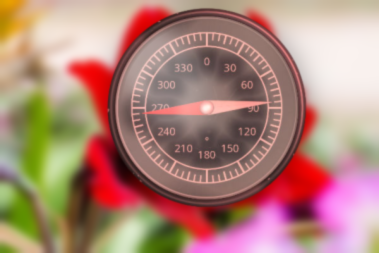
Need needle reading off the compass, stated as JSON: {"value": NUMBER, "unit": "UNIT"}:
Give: {"value": 265, "unit": "°"}
